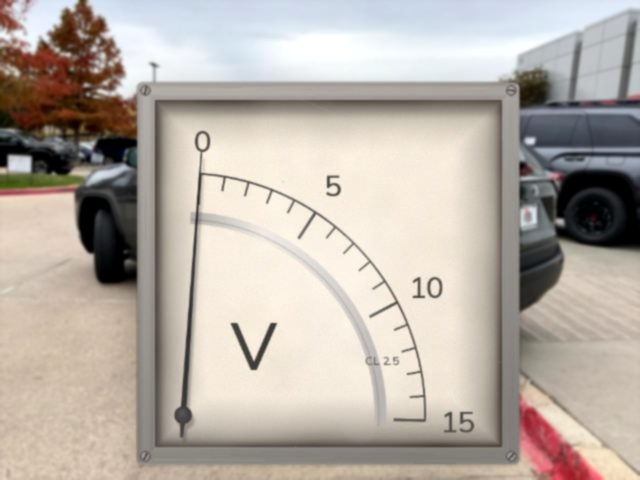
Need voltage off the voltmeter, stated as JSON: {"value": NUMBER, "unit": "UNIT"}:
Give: {"value": 0, "unit": "V"}
